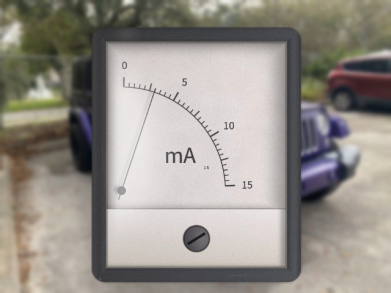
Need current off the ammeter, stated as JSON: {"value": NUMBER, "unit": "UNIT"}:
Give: {"value": 3, "unit": "mA"}
